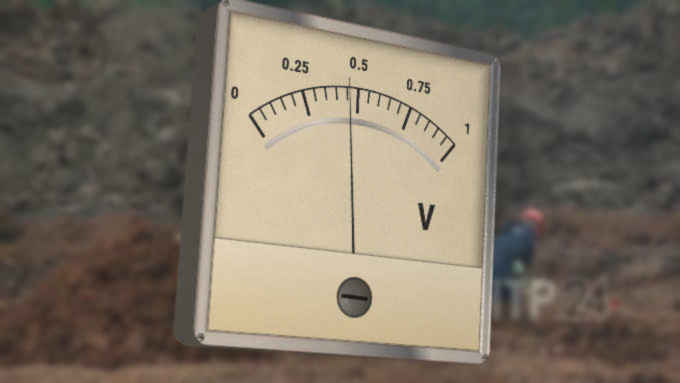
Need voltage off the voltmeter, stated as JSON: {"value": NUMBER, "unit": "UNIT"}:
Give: {"value": 0.45, "unit": "V"}
